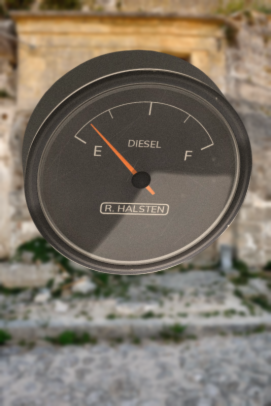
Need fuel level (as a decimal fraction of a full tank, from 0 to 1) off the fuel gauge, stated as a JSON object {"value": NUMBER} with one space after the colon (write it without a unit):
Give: {"value": 0.125}
